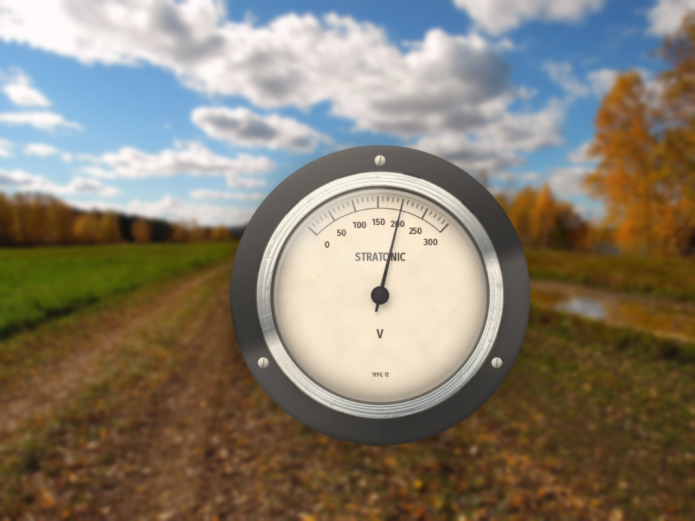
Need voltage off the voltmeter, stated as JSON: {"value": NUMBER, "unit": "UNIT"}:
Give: {"value": 200, "unit": "V"}
